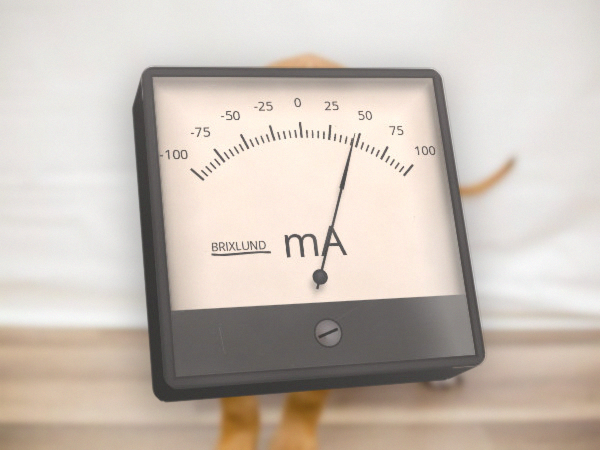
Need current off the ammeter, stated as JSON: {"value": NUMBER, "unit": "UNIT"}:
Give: {"value": 45, "unit": "mA"}
